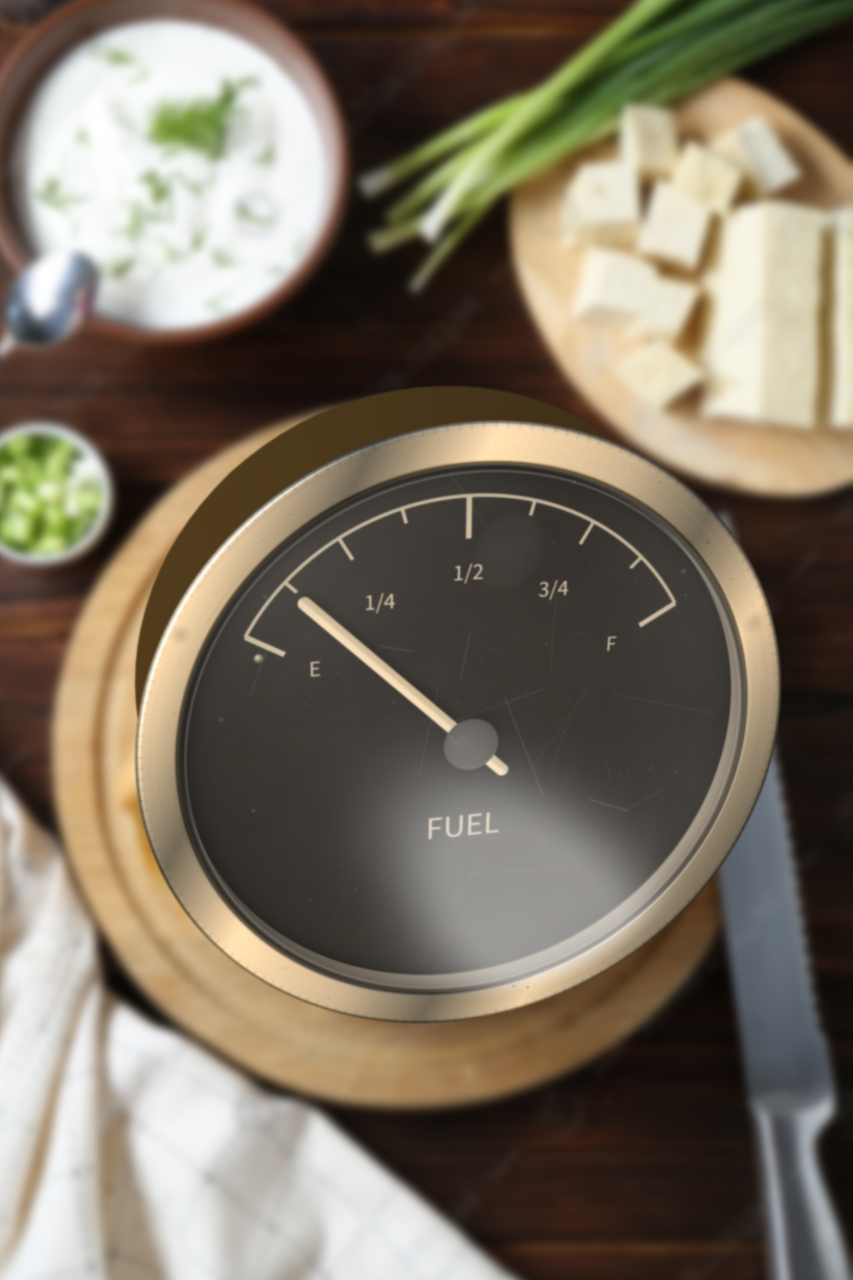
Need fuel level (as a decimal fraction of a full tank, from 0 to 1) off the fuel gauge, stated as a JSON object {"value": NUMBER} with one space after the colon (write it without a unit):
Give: {"value": 0.125}
